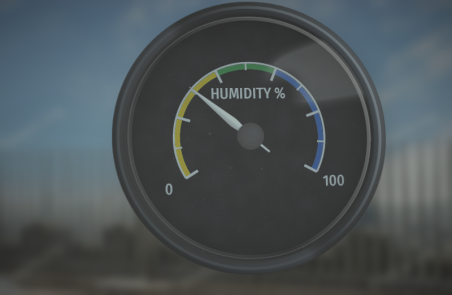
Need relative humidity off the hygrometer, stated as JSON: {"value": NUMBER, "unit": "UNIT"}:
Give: {"value": 30, "unit": "%"}
